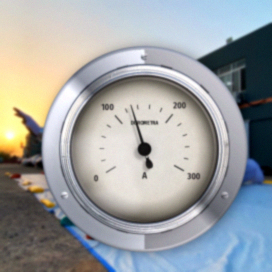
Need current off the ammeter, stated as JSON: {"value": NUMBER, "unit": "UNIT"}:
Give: {"value": 130, "unit": "A"}
